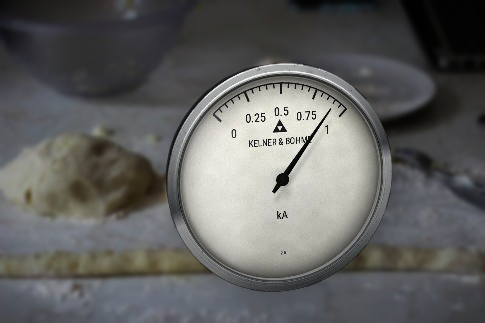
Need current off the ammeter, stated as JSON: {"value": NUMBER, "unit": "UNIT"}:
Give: {"value": 0.9, "unit": "kA"}
